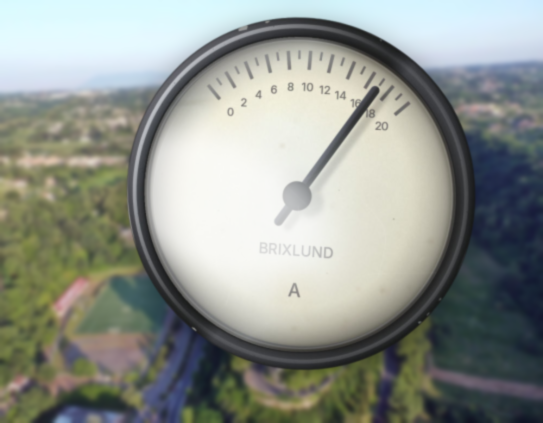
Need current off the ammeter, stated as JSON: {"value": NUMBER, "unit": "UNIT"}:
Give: {"value": 17, "unit": "A"}
